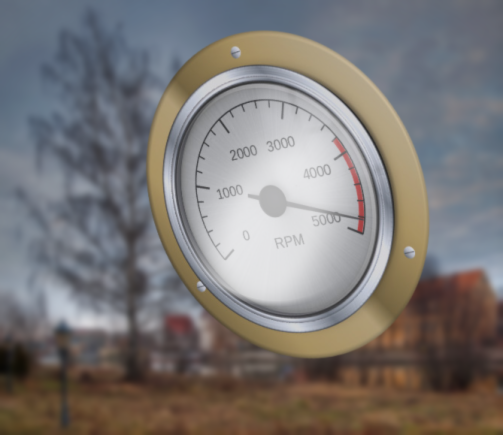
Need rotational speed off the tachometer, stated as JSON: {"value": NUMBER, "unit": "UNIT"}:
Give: {"value": 4800, "unit": "rpm"}
